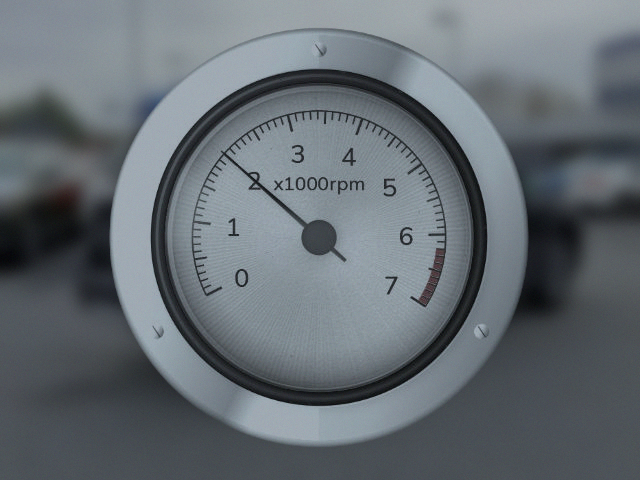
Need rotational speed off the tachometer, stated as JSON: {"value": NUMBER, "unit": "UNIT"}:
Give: {"value": 2000, "unit": "rpm"}
